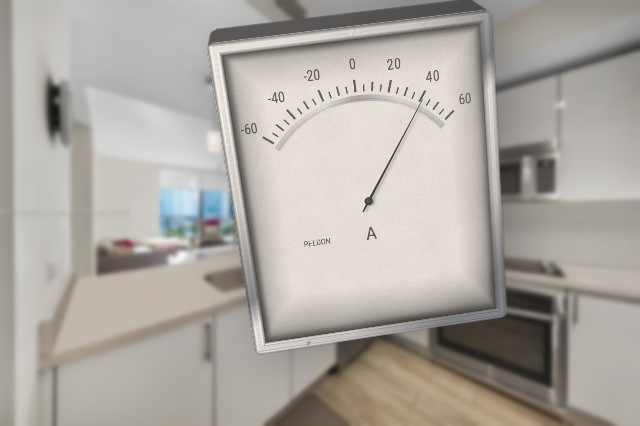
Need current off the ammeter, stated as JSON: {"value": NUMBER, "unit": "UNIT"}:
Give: {"value": 40, "unit": "A"}
